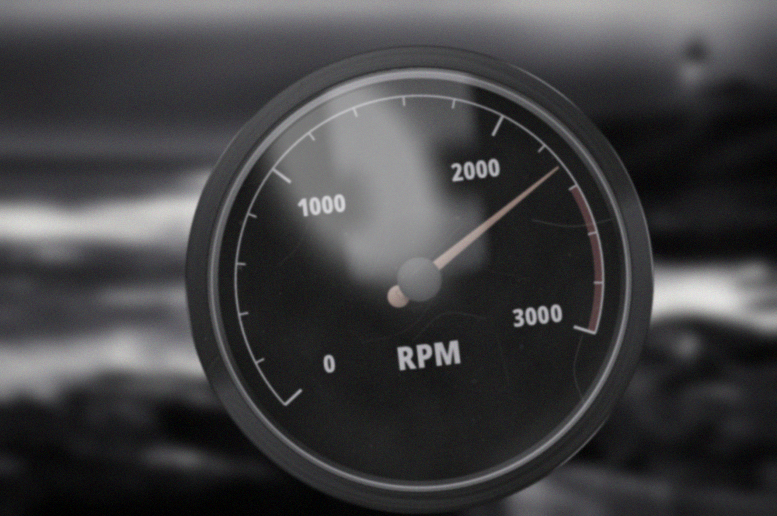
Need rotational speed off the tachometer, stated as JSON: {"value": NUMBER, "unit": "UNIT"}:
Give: {"value": 2300, "unit": "rpm"}
